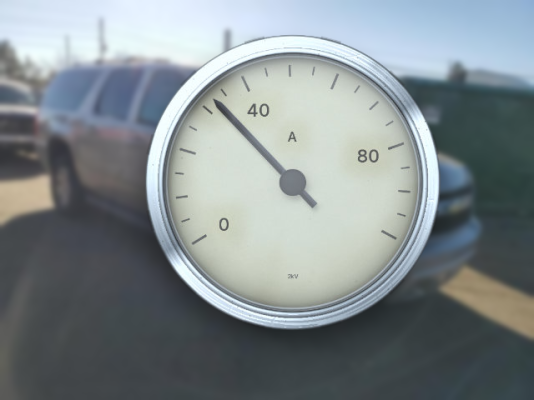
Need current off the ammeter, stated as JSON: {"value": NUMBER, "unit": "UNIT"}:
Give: {"value": 32.5, "unit": "A"}
